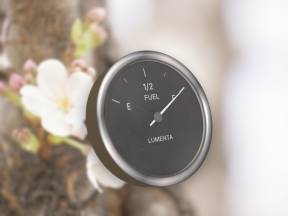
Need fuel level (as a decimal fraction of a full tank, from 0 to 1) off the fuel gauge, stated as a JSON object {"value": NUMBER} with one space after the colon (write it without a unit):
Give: {"value": 1}
